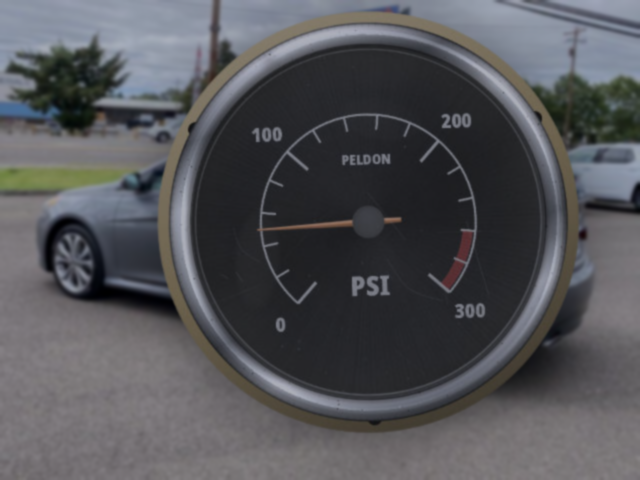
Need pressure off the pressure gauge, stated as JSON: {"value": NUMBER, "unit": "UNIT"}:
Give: {"value": 50, "unit": "psi"}
